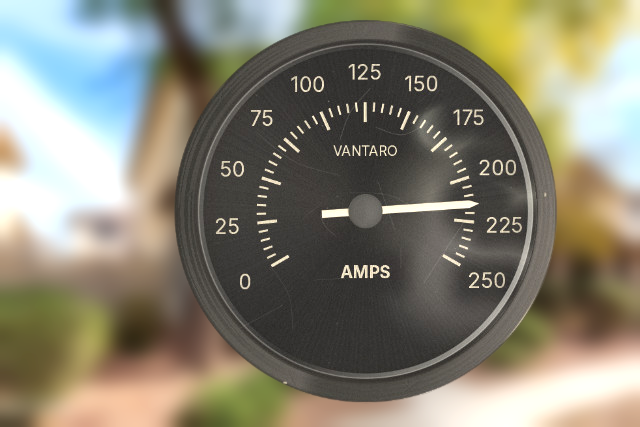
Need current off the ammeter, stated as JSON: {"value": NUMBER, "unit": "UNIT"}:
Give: {"value": 215, "unit": "A"}
